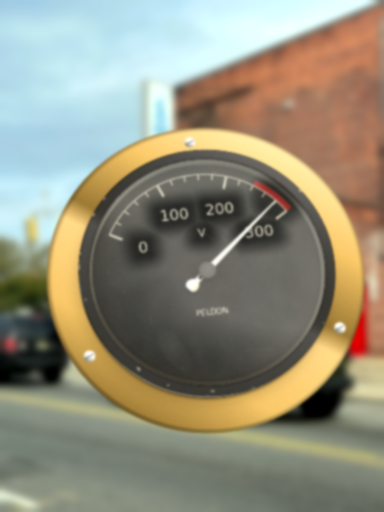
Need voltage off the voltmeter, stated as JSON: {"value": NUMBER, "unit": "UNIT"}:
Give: {"value": 280, "unit": "V"}
